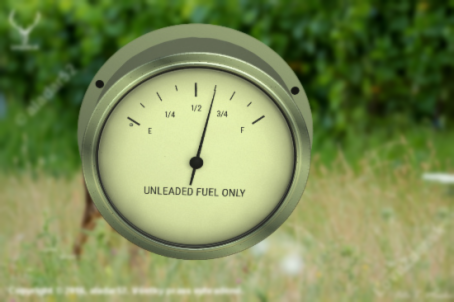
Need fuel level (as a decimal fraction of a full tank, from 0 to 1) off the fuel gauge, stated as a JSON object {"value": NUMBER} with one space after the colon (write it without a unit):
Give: {"value": 0.625}
